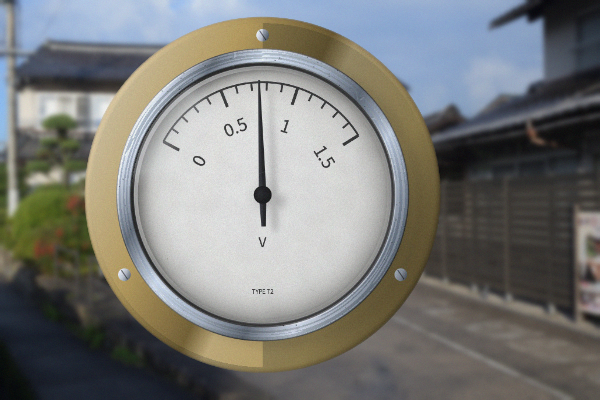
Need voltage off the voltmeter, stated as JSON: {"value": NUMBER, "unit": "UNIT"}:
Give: {"value": 0.75, "unit": "V"}
